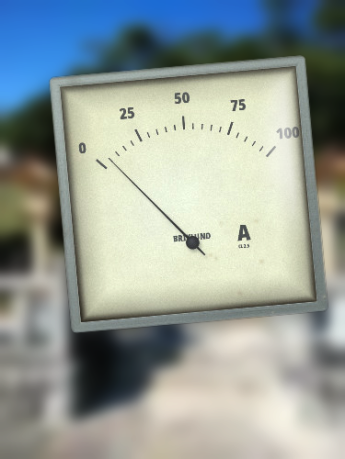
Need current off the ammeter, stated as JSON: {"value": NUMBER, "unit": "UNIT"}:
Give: {"value": 5, "unit": "A"}
